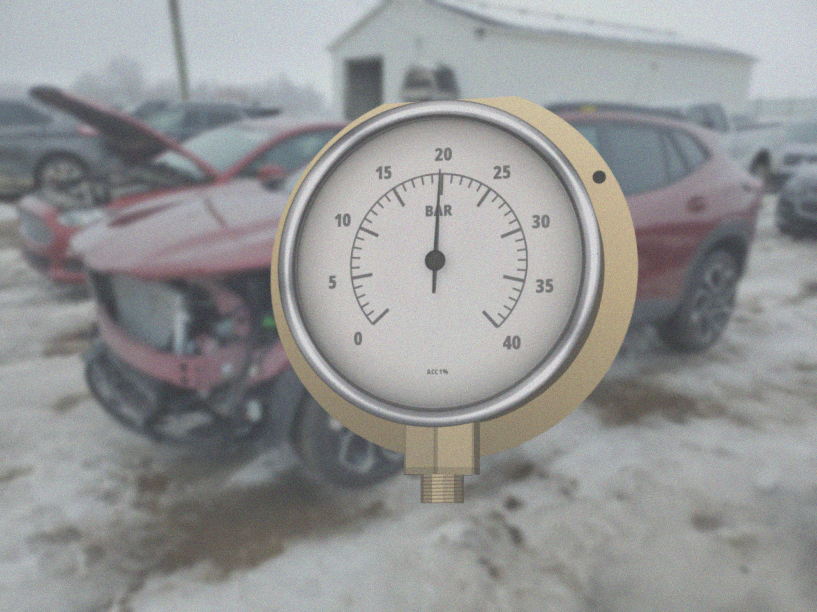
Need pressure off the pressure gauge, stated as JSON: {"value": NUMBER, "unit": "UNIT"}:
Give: {"value": 20, "unit": "bar"}
